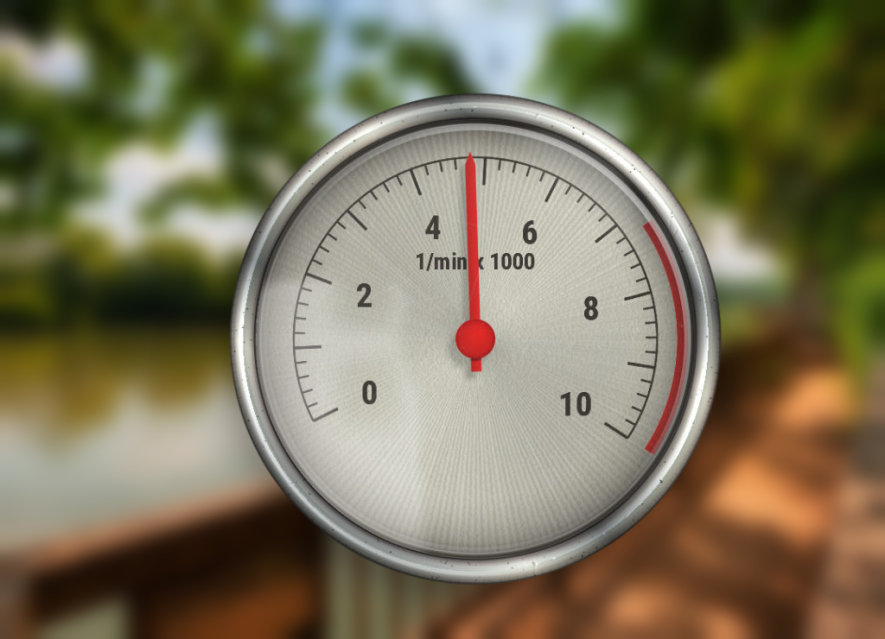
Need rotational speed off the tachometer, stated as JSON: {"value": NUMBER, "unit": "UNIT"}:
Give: {"value": 4800, "unit": "rpm"}
